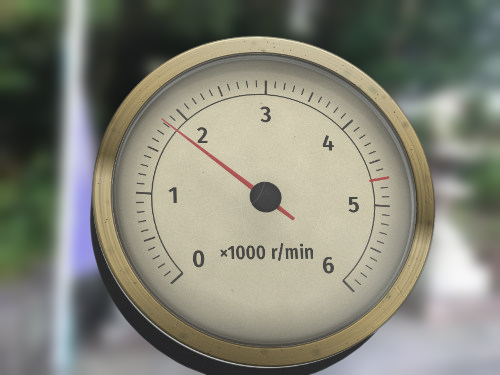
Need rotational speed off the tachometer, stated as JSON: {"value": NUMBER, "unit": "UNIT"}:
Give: {"value": 1800, "unit": "rpm"}
